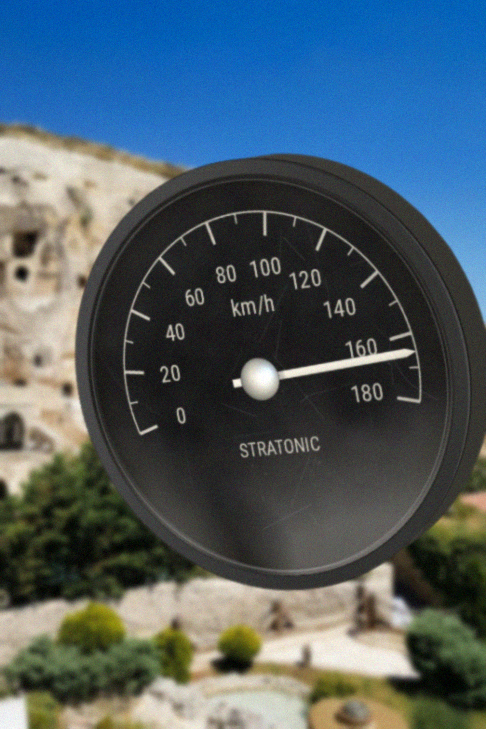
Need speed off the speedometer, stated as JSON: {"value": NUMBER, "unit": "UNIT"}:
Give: {"value": 165, "unit": "km/h"}
